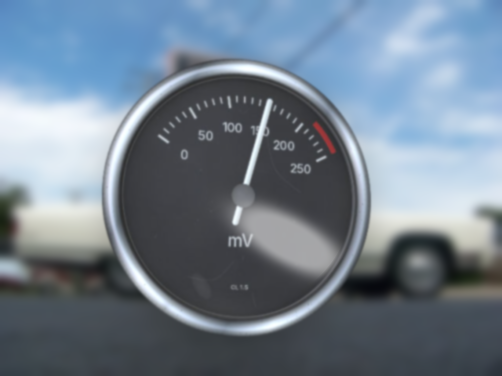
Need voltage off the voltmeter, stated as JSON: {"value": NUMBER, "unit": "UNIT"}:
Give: {"value": 150, "unit": "mV"}
